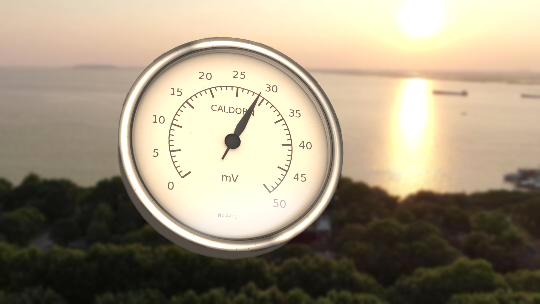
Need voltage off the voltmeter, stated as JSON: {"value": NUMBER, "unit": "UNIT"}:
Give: {"value": 29, "unit": "mV"}
